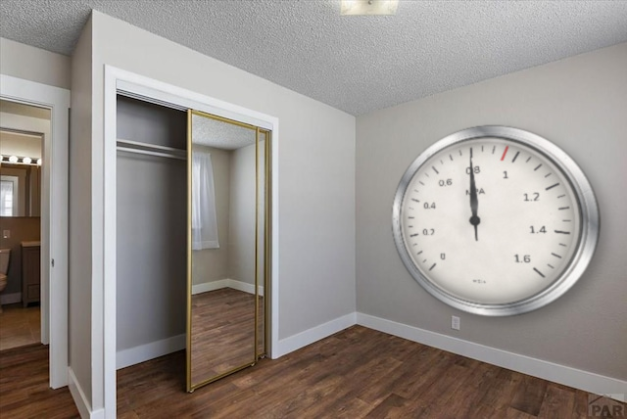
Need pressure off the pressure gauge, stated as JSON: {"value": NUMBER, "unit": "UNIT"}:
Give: {"value": 0.8, "unit": "MPa"}
